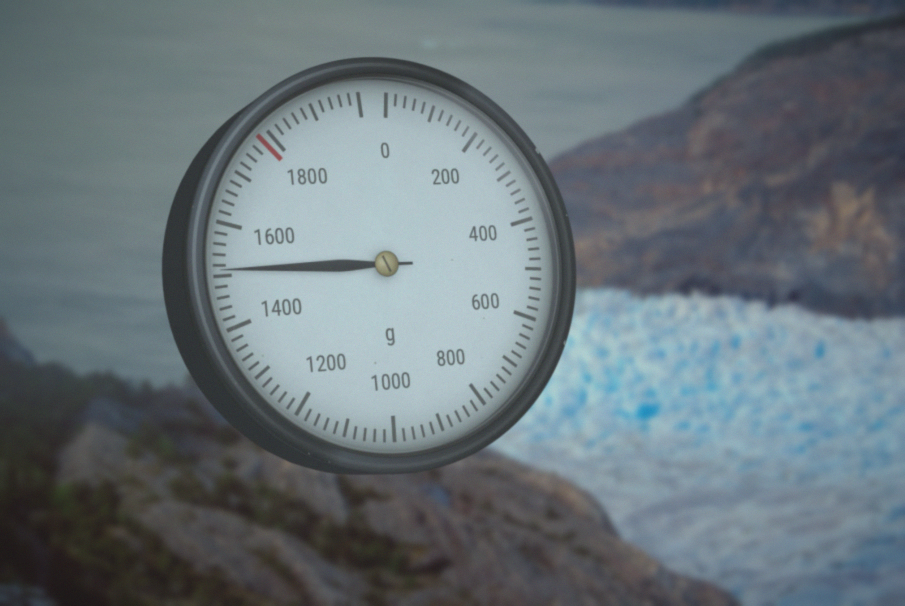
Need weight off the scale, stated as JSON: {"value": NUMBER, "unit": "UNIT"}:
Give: {"value": 1510, "unit": "g"}
